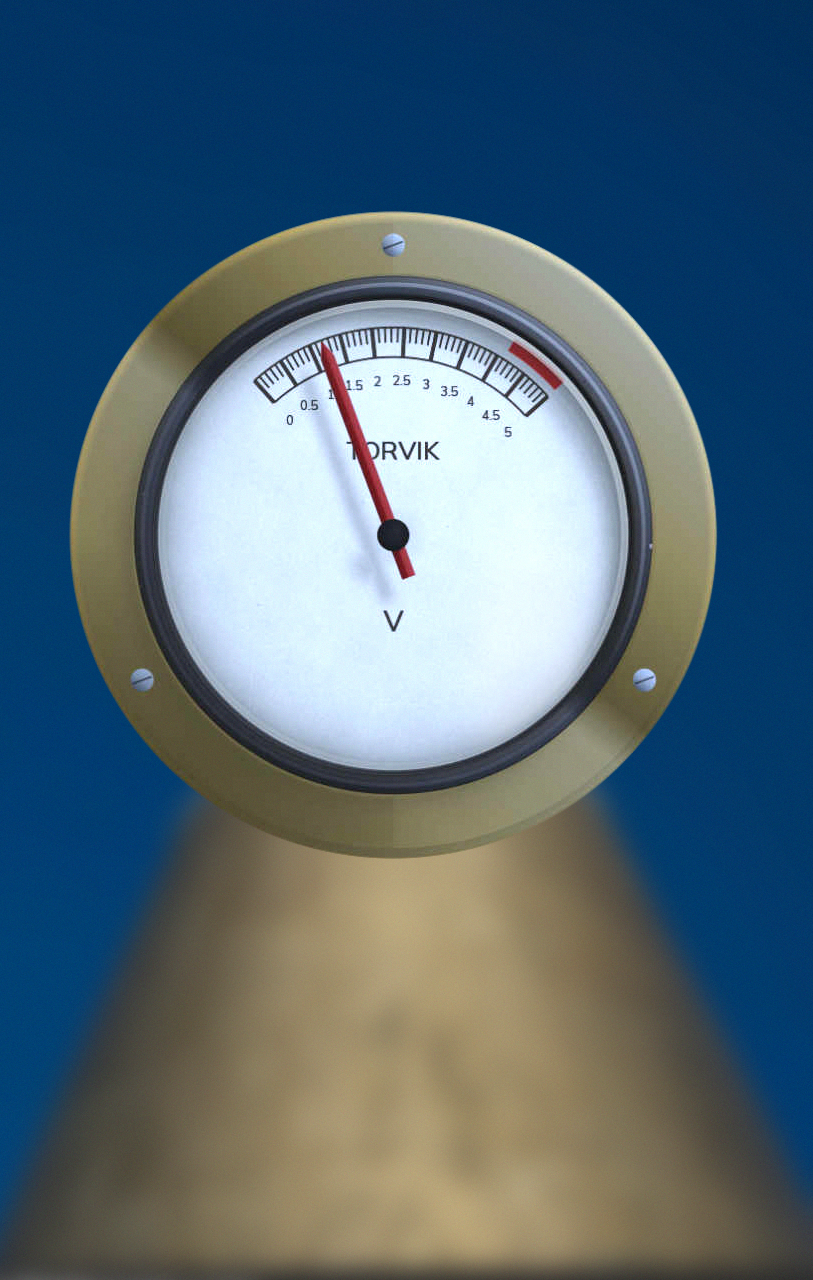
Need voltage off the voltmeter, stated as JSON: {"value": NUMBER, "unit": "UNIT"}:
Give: {"value": 1.2, "unit": "V"}
